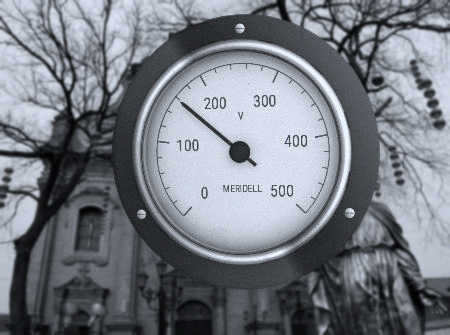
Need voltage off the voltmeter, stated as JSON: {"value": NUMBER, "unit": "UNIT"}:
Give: {"value": 160, "unit": "V"}
